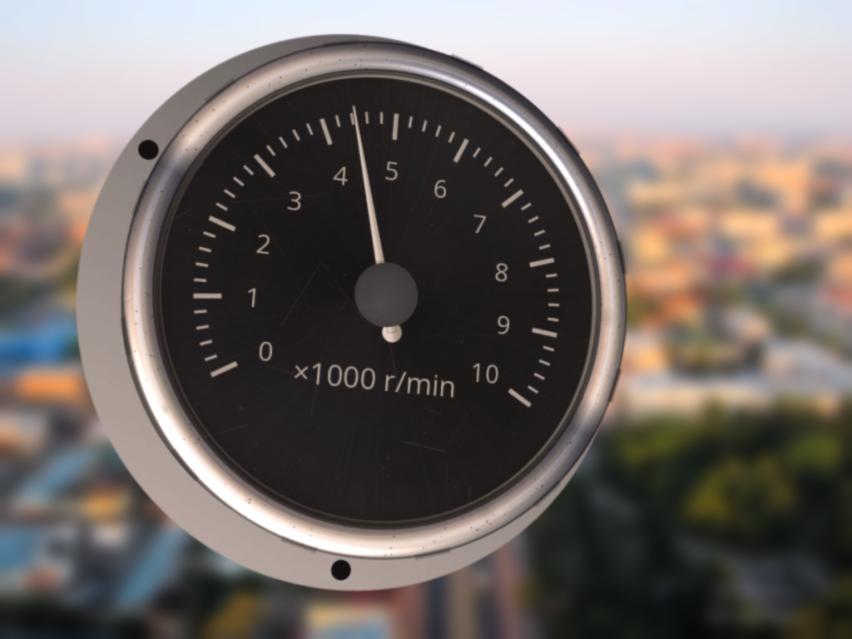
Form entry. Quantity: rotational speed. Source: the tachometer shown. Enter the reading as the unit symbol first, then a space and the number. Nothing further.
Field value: rpm 4400
